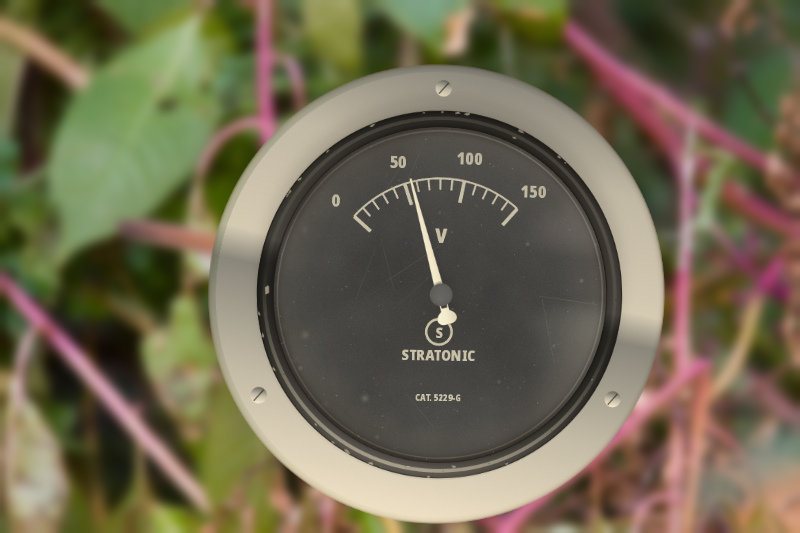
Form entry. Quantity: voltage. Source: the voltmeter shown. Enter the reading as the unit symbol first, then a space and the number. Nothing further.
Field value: V 55
